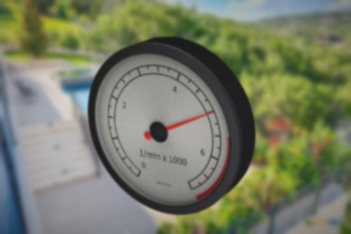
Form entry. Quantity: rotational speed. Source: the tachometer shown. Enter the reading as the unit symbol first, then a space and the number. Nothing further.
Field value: rpm 5000
